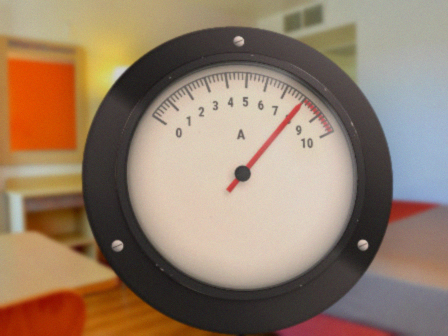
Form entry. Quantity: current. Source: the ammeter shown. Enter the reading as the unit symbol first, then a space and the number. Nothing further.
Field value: A 8
